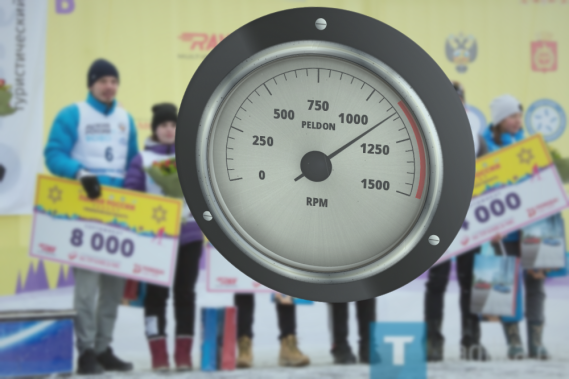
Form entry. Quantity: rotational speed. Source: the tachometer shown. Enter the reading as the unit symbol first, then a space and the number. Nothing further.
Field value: rpm 1125
